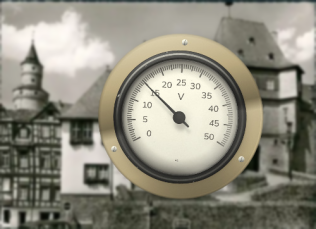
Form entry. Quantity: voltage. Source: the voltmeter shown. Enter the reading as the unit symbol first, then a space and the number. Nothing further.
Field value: V 15
